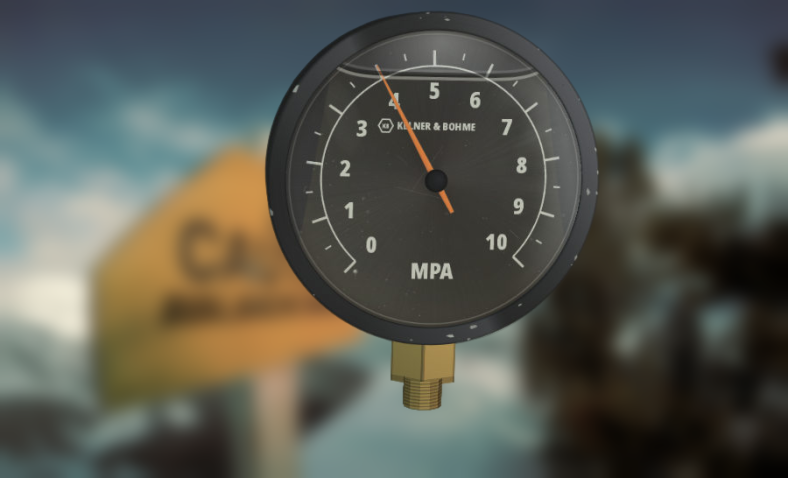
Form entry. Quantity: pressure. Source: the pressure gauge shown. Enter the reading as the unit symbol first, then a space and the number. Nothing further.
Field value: MPa 4
